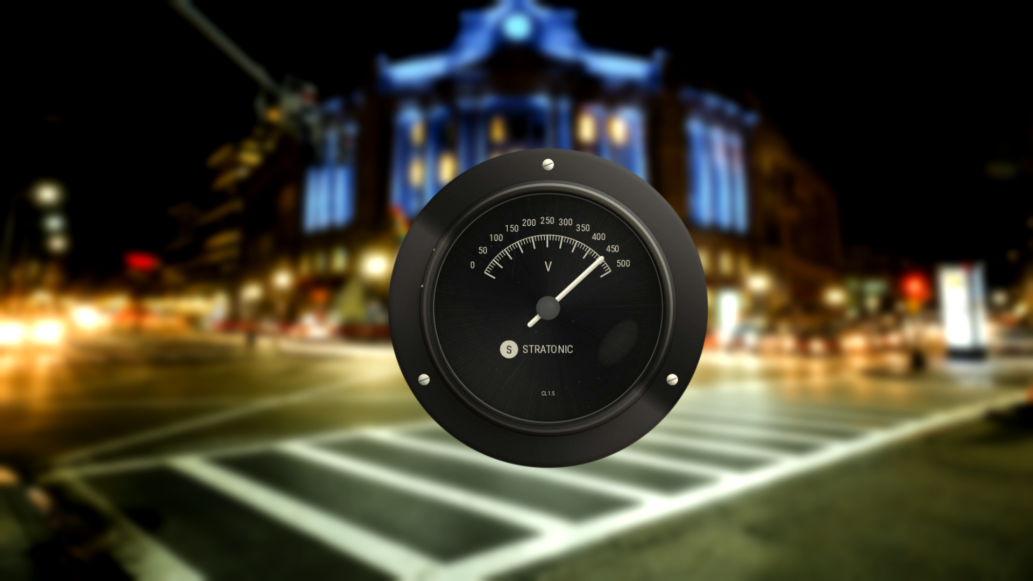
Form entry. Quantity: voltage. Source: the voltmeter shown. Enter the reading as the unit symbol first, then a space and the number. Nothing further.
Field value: V 450
